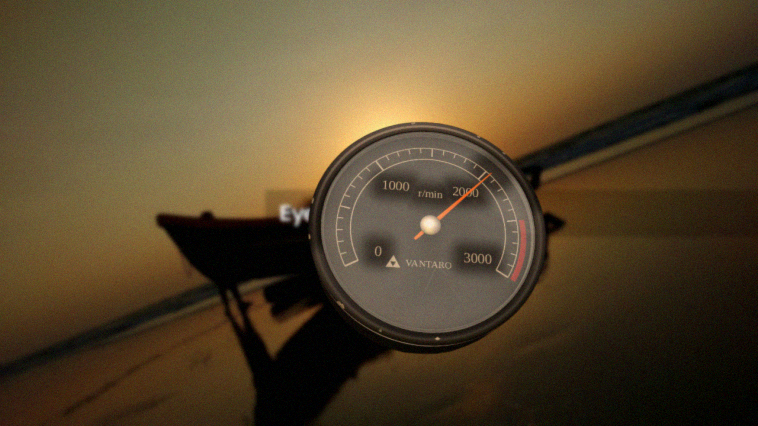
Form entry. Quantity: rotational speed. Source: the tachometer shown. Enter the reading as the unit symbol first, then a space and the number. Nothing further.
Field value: rpm 2050
